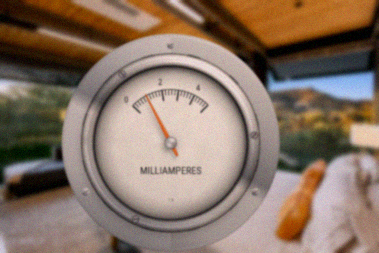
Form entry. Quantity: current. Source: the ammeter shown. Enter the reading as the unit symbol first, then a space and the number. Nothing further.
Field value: mA 1
